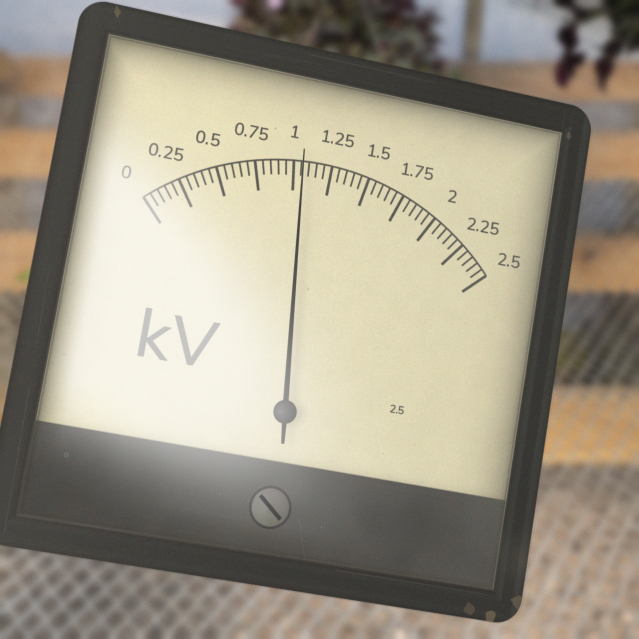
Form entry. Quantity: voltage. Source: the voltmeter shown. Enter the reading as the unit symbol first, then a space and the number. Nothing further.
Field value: kV 1.05
